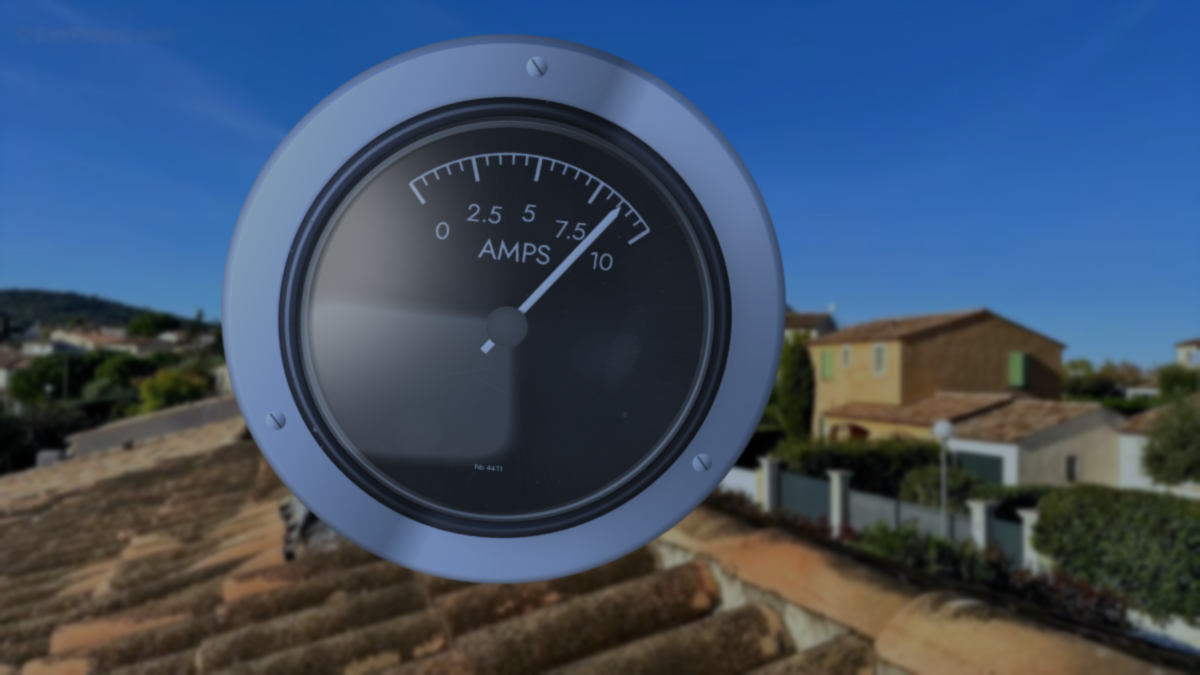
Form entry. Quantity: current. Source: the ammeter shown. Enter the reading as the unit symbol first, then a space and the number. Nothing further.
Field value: A 8.5
